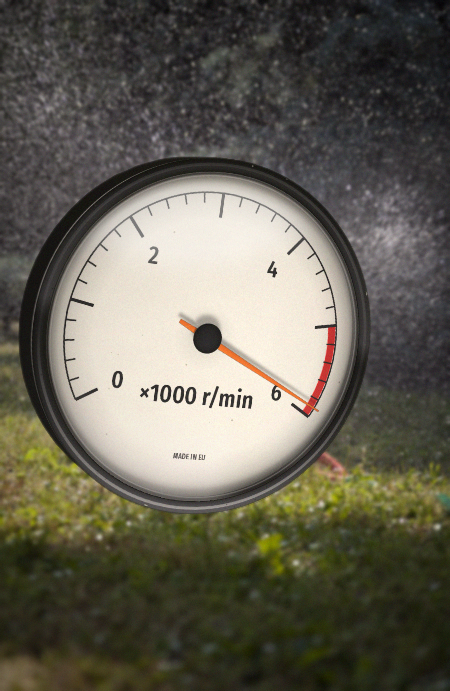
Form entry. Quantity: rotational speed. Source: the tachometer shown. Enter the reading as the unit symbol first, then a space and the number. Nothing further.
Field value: rpm 5900
